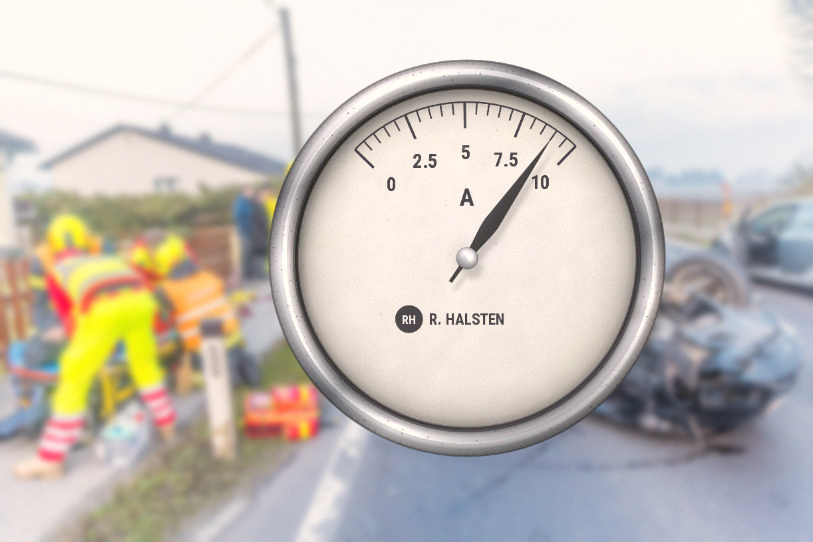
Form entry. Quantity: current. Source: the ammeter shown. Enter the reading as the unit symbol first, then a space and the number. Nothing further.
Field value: A 9
